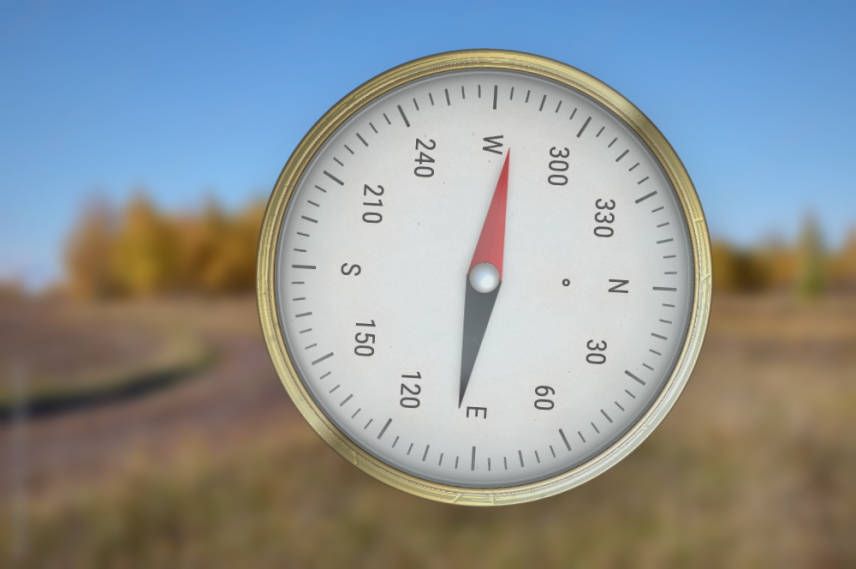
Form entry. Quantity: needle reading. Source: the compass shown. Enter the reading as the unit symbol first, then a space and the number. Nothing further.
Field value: ° 277.5
